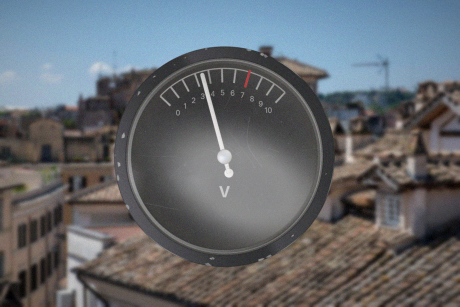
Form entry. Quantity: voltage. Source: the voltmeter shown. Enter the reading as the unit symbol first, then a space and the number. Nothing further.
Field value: V 3.5
